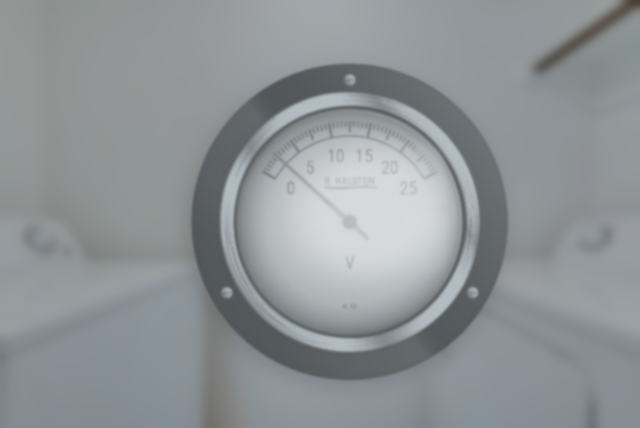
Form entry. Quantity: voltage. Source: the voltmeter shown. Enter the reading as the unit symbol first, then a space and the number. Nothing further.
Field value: V 2.5
